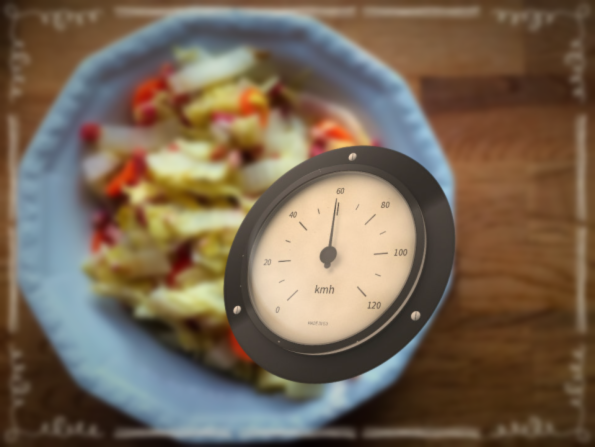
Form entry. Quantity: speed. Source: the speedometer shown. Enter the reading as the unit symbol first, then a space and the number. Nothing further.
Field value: km/h 60
